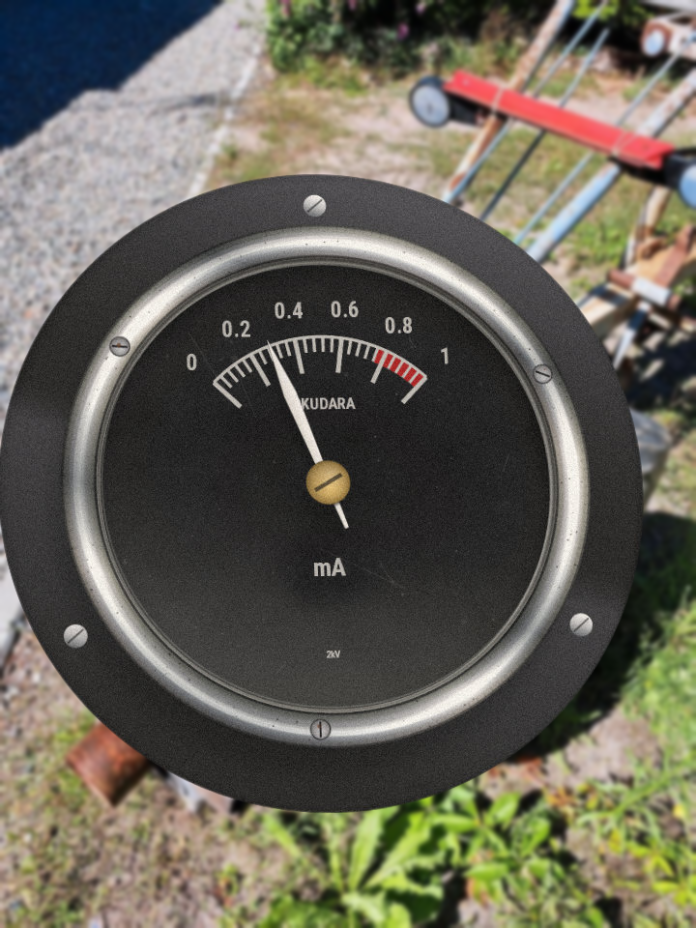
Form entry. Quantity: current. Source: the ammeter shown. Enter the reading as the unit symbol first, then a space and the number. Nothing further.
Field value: mA 0.28
